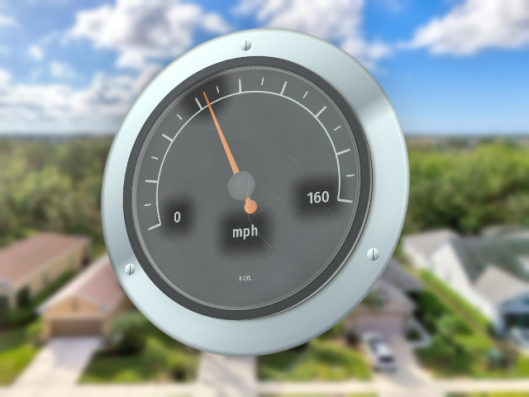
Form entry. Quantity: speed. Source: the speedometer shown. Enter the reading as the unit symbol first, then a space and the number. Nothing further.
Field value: mph 65
